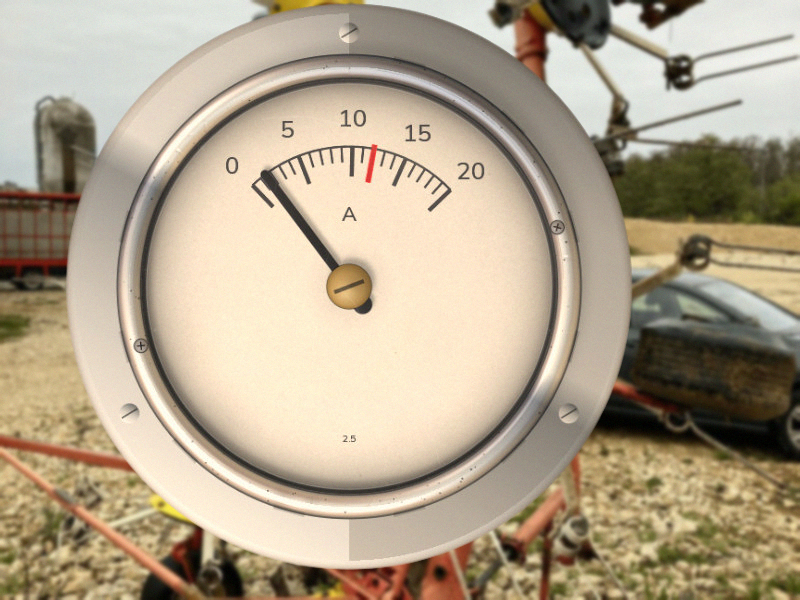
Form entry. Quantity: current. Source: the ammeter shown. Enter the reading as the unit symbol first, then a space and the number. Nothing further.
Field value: A 1.5
